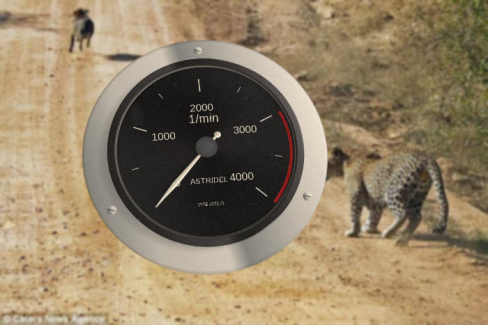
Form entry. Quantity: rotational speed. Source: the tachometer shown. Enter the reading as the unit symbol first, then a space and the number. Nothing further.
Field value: rpm 0
